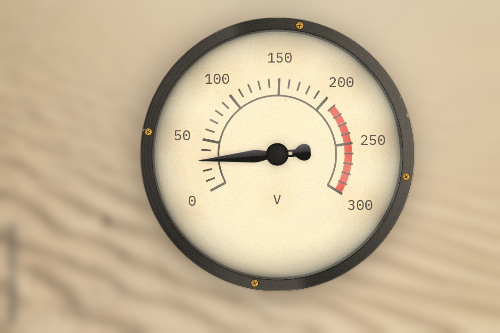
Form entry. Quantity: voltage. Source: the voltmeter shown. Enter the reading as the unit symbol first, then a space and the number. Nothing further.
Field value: V 30
